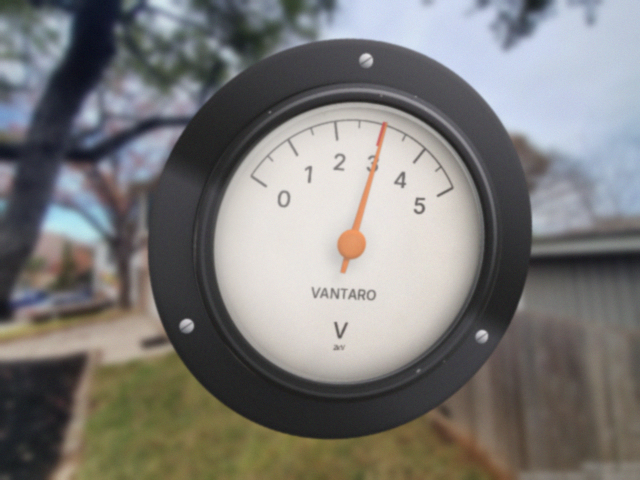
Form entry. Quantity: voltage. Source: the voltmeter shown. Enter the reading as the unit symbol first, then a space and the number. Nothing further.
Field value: V 3
